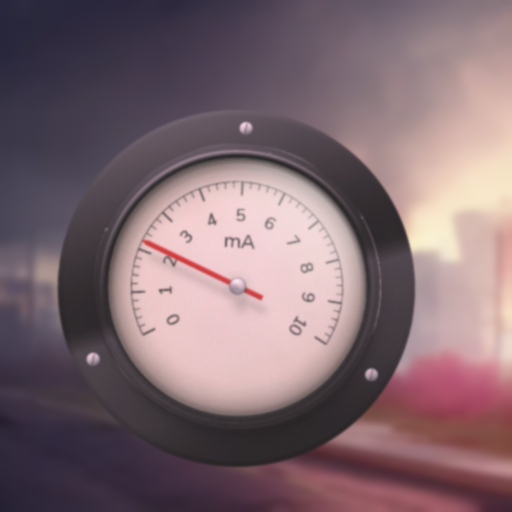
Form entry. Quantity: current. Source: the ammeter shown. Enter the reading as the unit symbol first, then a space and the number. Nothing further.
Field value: mA 2.2
